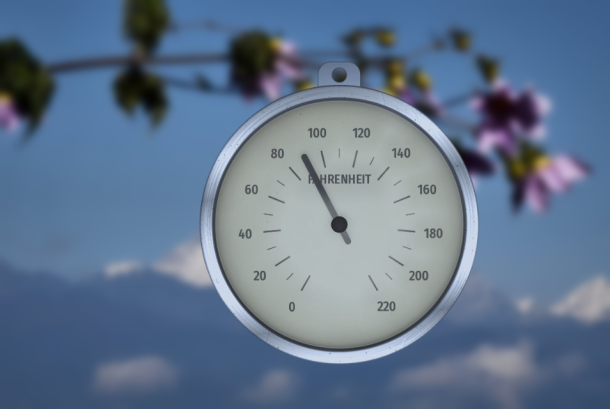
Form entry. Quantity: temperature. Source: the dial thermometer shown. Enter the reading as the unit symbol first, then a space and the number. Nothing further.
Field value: °F 90
